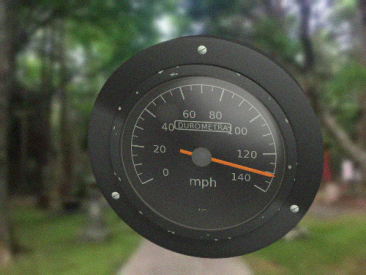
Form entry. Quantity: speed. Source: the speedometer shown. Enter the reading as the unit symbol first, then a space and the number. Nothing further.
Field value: mph 130
